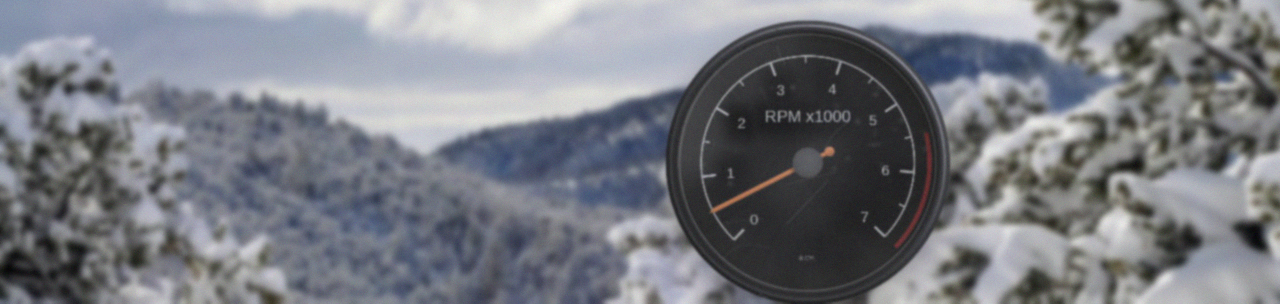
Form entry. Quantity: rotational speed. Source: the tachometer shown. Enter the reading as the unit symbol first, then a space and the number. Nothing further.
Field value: rpm 500
